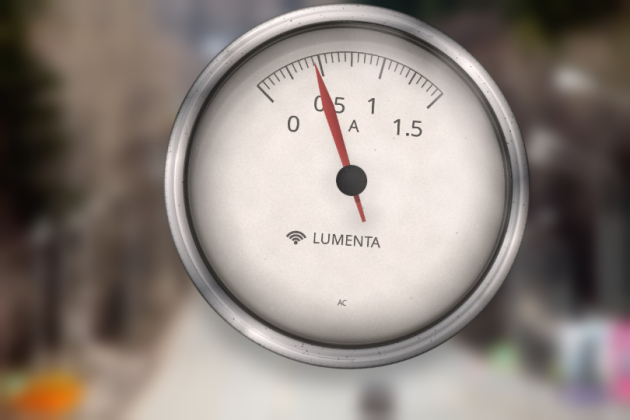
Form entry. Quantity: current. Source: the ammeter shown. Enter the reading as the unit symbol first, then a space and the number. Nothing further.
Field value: A 0.45
